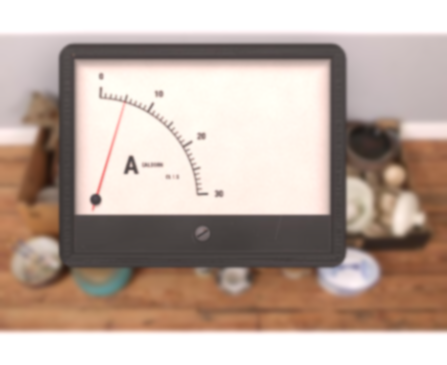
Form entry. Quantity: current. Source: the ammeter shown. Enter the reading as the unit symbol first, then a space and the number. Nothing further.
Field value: A 5
